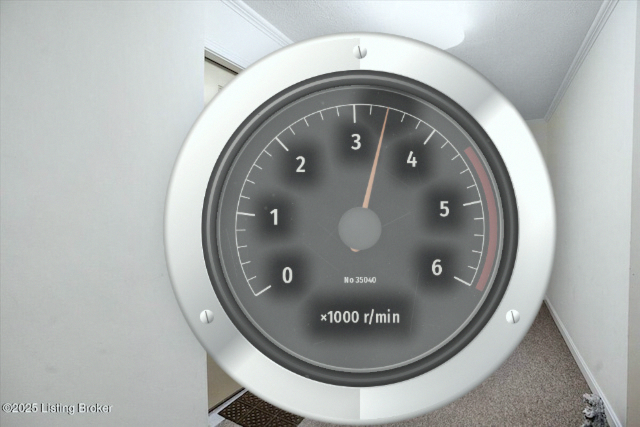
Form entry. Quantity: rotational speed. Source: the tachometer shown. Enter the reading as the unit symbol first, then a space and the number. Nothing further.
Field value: rpm 3400
